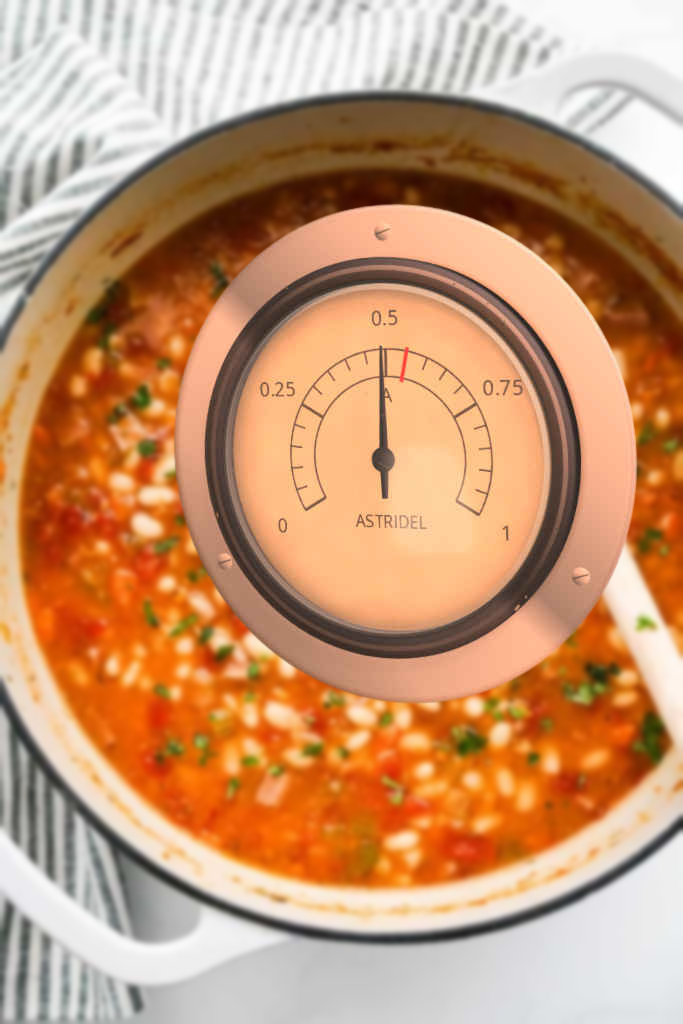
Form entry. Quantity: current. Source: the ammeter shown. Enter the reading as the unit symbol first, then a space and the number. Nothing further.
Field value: A 0.5
